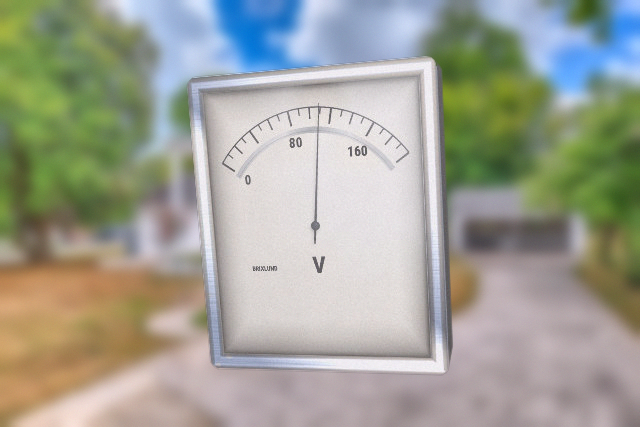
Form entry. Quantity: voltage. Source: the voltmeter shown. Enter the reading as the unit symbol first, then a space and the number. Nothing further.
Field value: V 110
